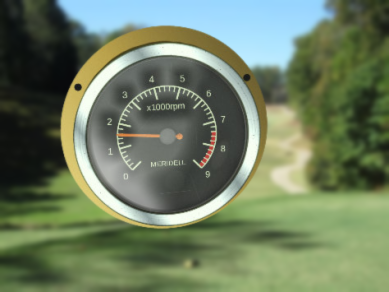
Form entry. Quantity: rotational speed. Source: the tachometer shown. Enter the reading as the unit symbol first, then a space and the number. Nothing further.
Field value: rpm 1600
